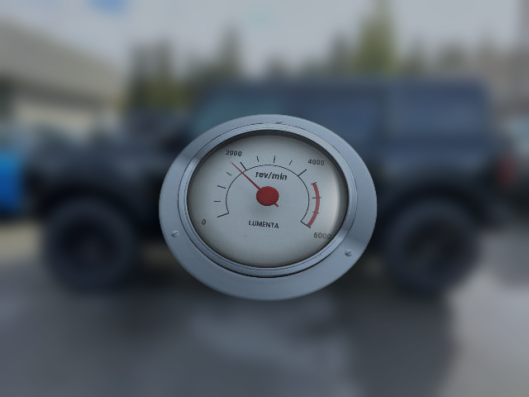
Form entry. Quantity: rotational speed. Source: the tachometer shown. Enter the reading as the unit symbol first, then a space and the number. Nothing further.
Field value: rpm 1750
